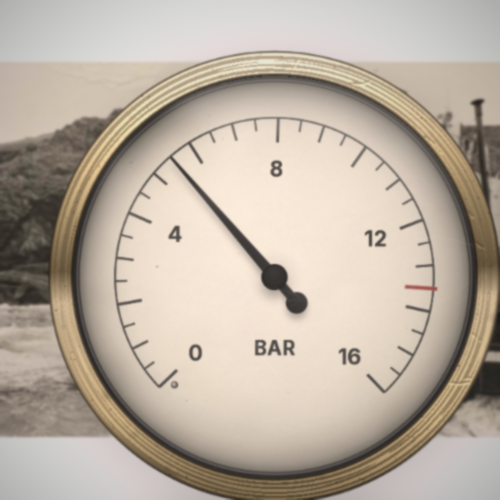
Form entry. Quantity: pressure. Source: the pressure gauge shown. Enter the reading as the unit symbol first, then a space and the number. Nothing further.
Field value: bar 5.5
